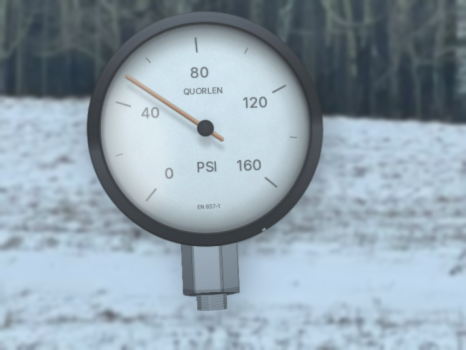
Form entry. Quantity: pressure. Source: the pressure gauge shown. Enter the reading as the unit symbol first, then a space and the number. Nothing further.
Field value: psi 50
